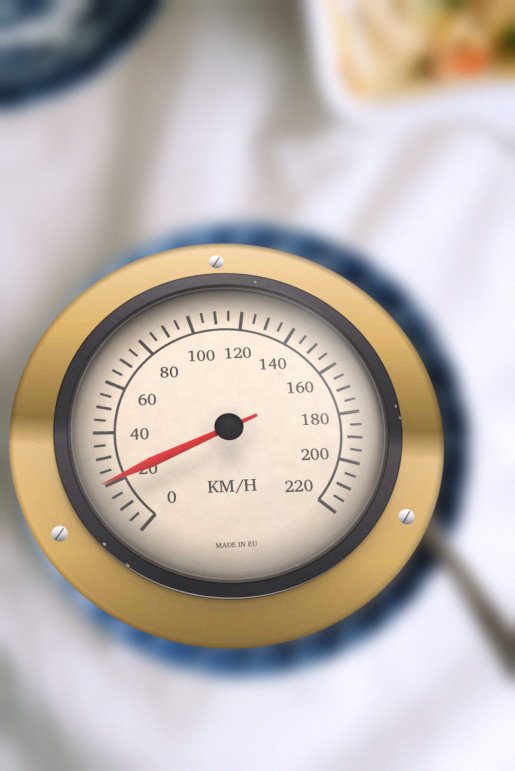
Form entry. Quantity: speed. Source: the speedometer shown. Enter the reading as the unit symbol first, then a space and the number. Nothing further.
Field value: km/h 20
